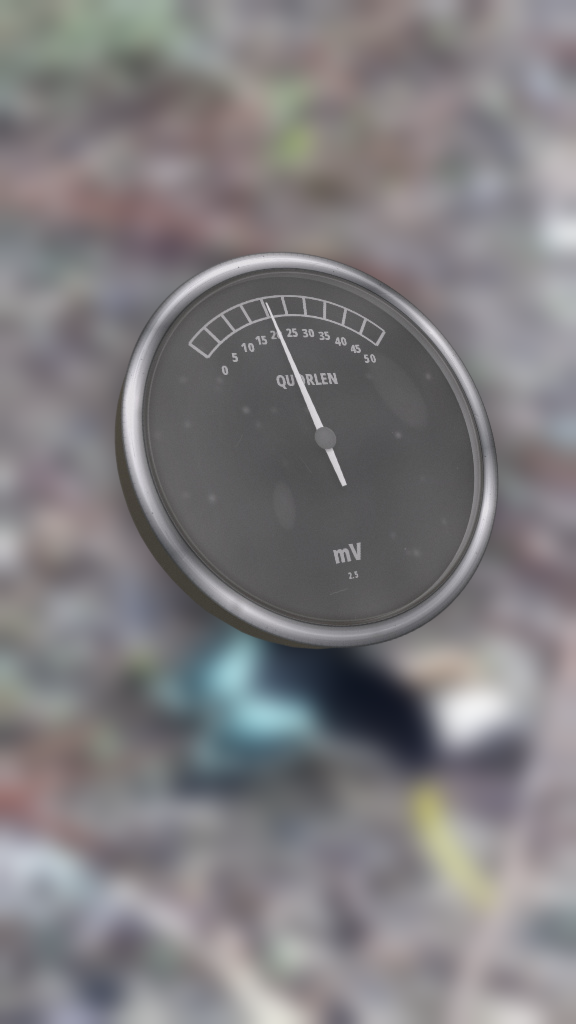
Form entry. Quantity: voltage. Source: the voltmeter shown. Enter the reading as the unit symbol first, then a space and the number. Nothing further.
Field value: mV 20
